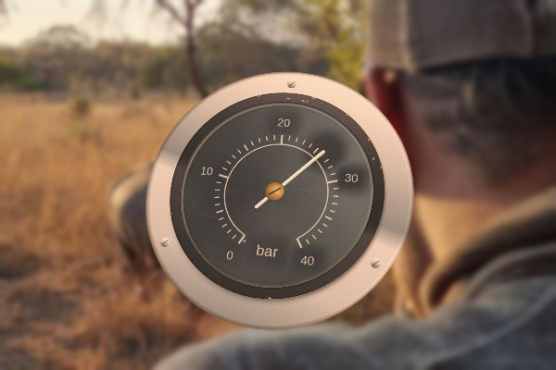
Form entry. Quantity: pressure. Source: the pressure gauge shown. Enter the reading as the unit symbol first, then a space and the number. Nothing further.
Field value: bar 26
